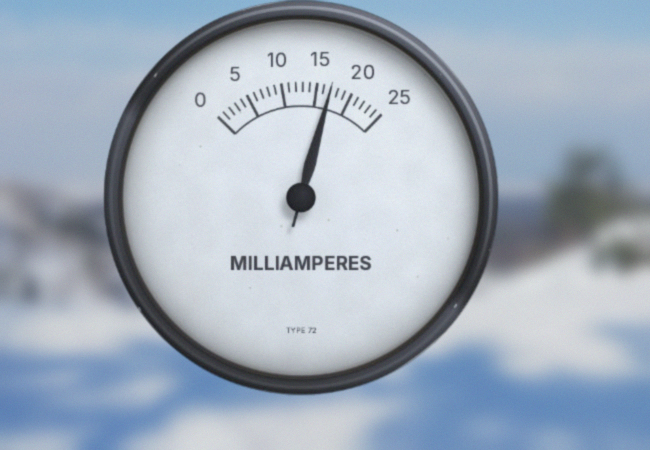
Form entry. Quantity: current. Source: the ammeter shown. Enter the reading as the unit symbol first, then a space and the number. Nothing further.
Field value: mA 17
